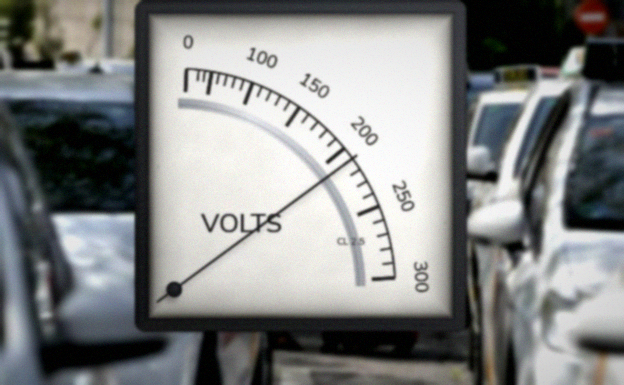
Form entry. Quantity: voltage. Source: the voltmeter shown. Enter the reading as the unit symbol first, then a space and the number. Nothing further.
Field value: V 210
